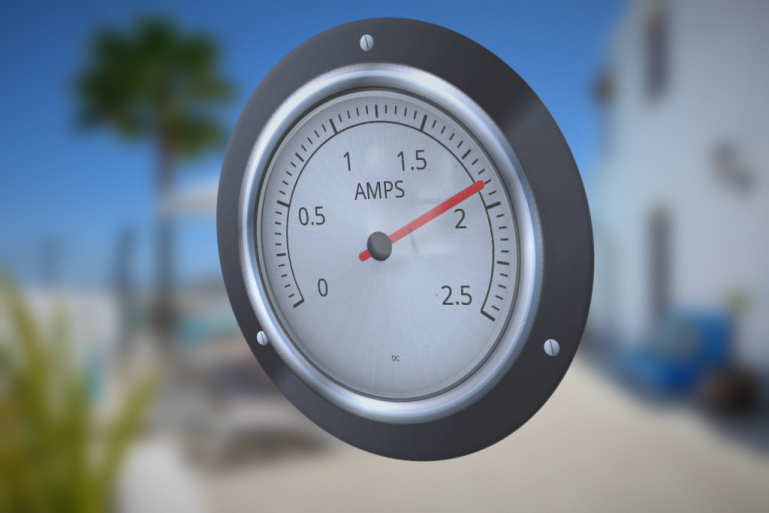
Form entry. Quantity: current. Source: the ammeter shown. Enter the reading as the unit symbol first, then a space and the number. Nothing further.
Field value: A 1.9
